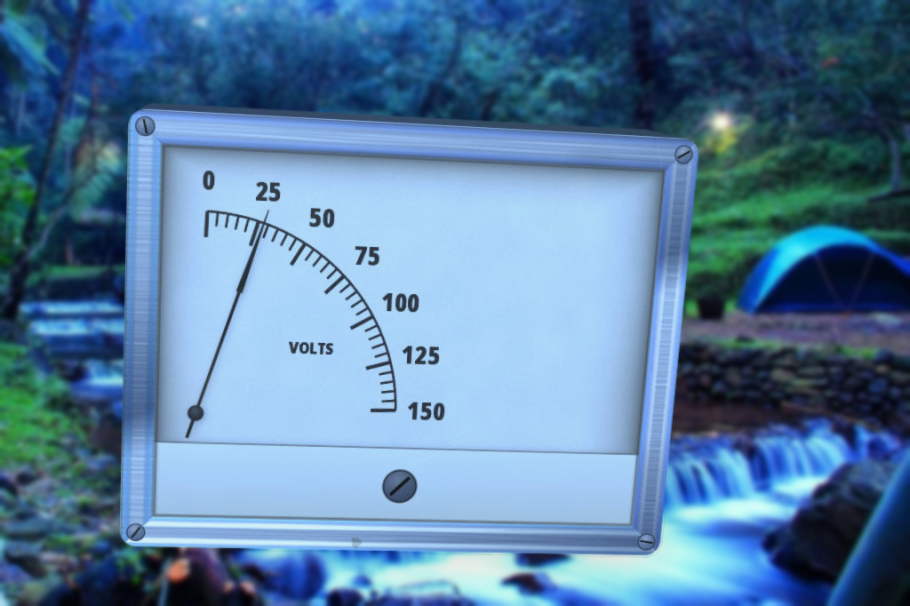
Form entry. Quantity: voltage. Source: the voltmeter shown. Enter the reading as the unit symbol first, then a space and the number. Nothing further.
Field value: V 27.5
